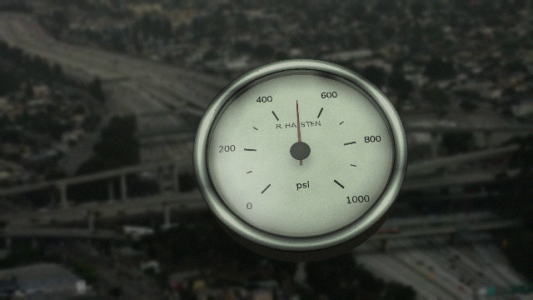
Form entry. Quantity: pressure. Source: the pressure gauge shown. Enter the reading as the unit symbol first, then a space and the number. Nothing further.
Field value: psi 500
